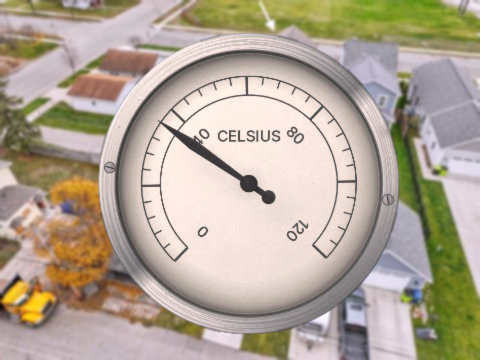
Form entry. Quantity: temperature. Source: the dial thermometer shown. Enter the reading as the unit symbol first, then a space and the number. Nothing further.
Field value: °C 36
